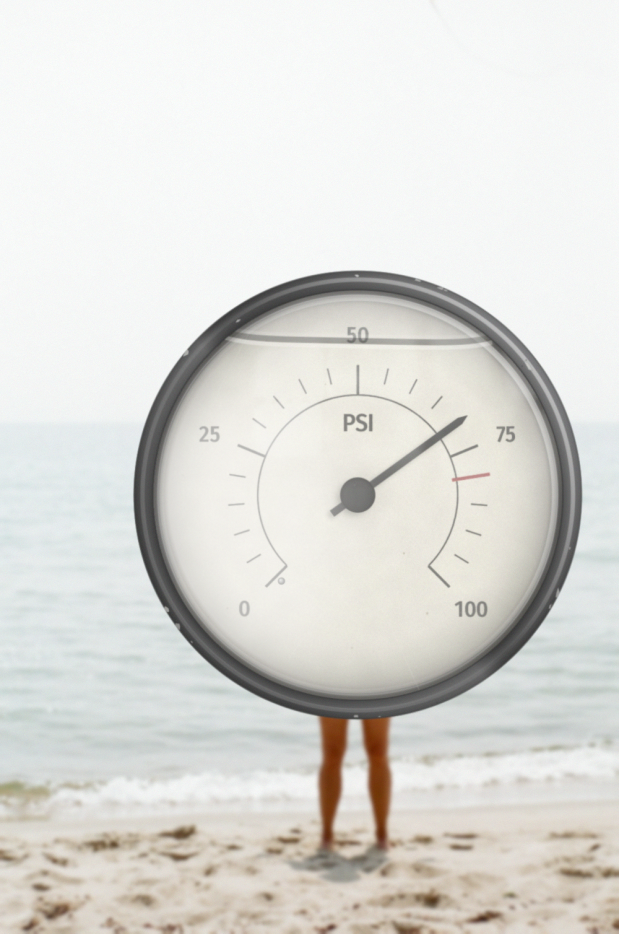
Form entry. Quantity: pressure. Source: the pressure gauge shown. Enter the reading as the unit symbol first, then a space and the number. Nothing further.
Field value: psi 70
